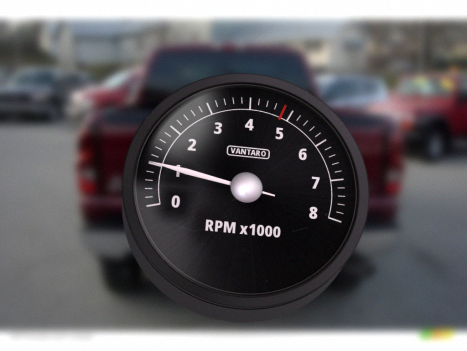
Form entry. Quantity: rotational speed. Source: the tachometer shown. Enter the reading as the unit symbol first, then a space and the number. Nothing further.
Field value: rpm 1000
